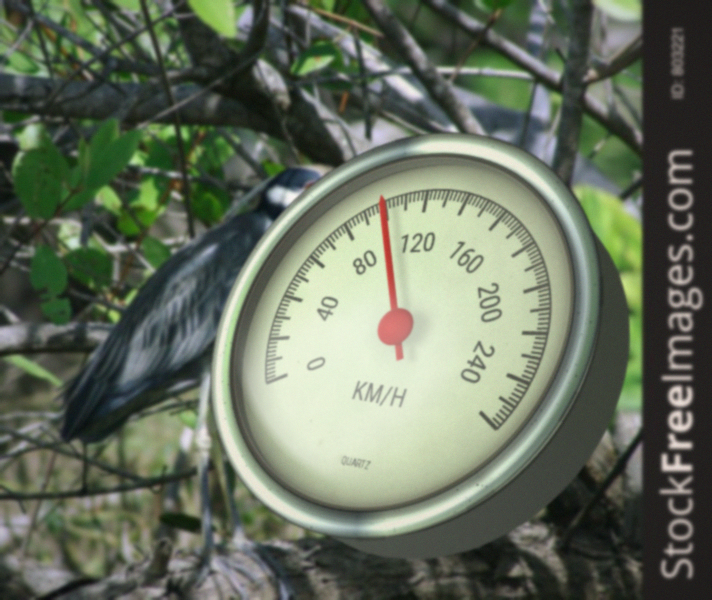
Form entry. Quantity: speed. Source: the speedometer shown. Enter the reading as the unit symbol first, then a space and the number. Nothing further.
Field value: km/h 100
